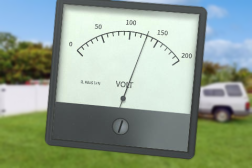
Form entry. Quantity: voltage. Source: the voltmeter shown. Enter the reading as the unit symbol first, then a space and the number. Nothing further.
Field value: V 130
